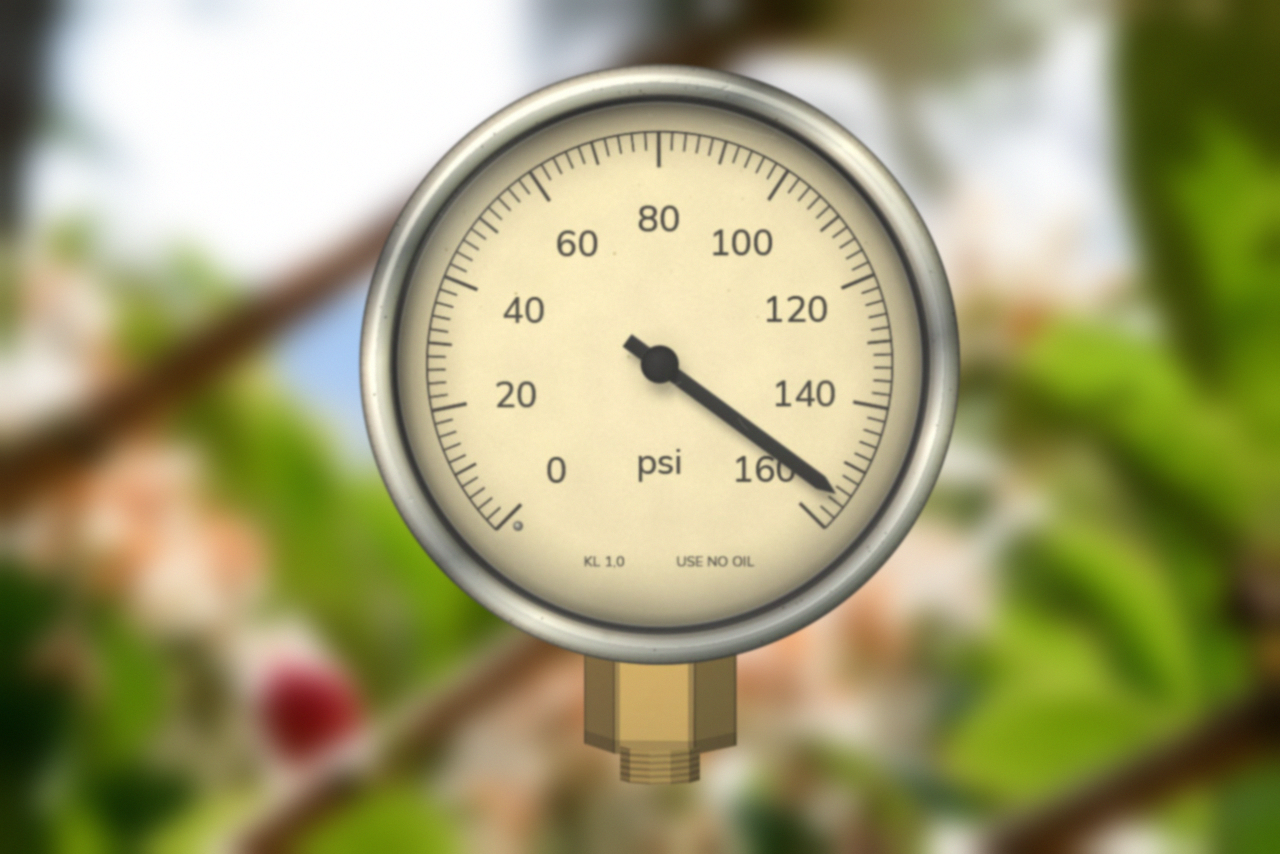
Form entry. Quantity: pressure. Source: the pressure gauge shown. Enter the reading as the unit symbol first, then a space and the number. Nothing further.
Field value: psi 155
